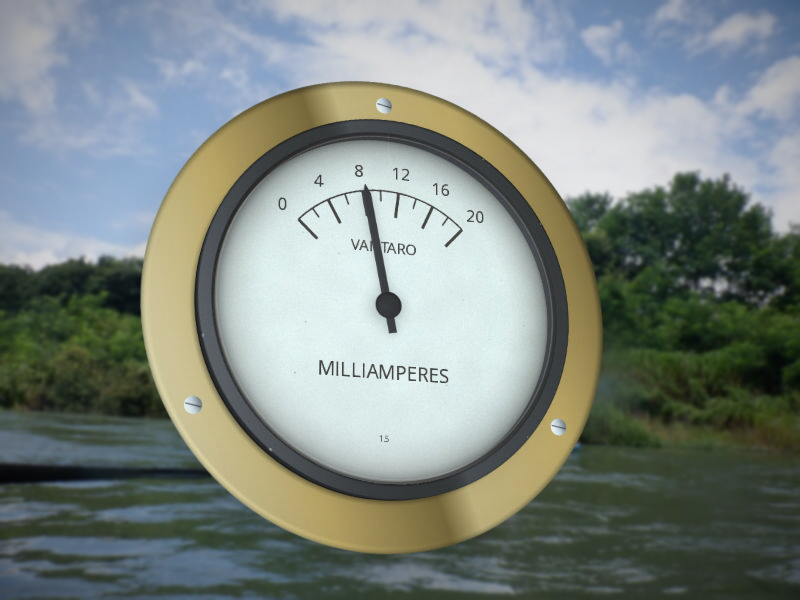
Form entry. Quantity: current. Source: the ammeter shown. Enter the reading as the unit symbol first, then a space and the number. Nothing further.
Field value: mA 8
